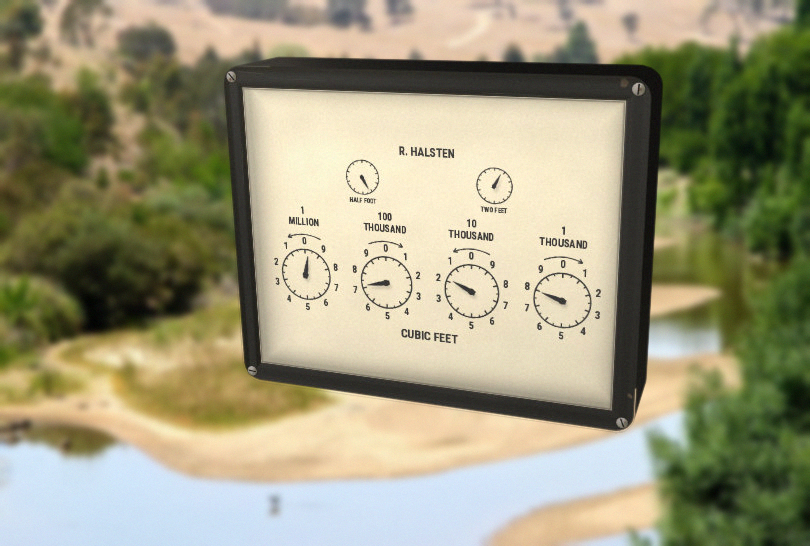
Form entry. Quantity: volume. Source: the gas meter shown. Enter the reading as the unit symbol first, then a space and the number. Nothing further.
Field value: ft³ 971800
